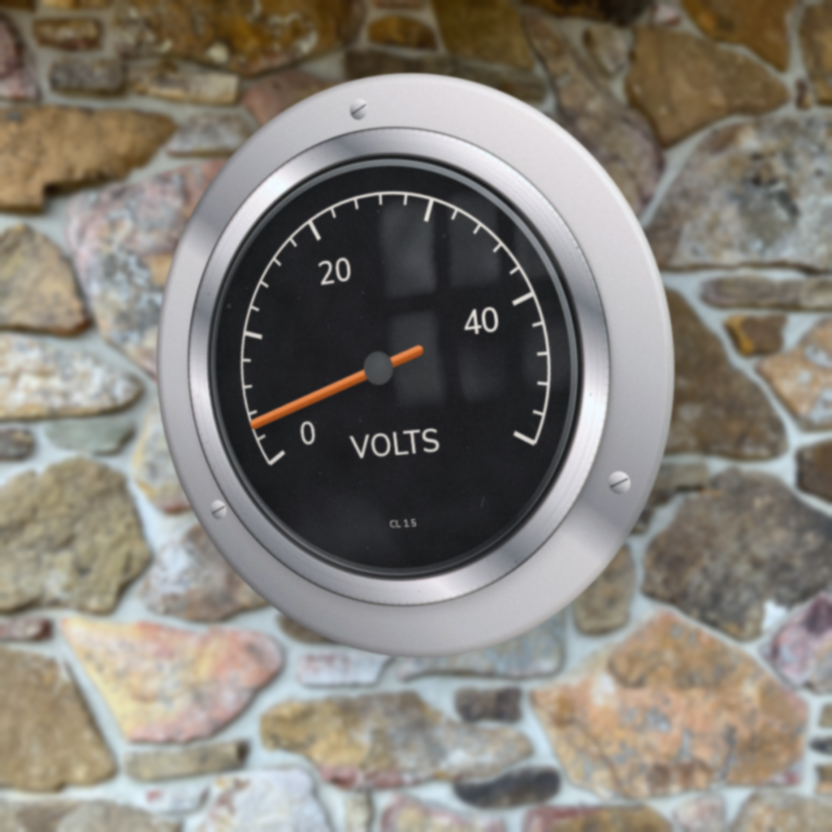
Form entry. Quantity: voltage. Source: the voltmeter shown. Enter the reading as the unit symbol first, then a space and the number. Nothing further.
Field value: V 3
